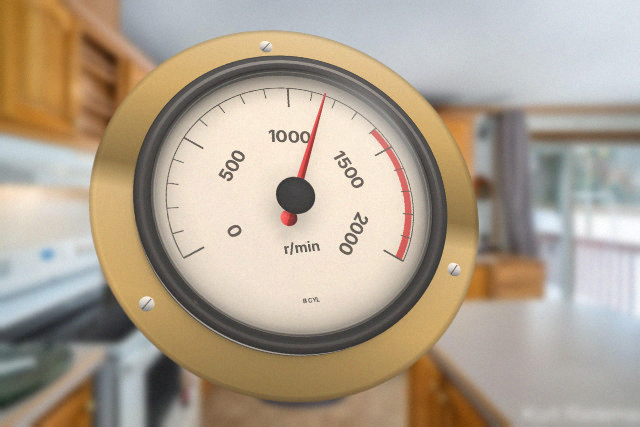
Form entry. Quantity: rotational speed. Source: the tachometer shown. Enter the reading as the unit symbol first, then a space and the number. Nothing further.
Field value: rpm 1150
